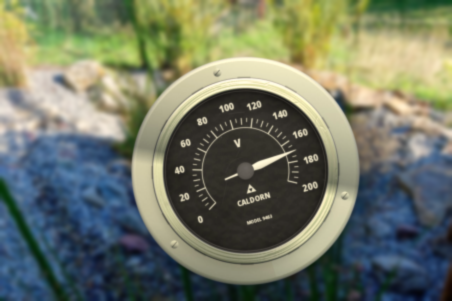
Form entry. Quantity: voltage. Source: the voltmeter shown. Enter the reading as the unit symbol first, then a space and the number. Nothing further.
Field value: V 170
